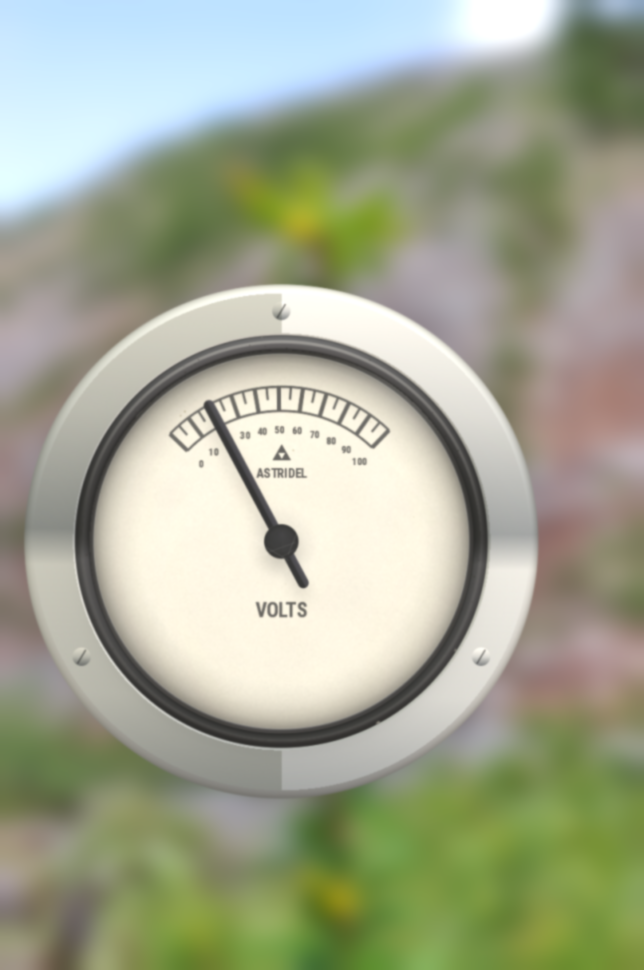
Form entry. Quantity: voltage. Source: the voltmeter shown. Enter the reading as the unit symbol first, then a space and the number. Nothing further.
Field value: V 20
